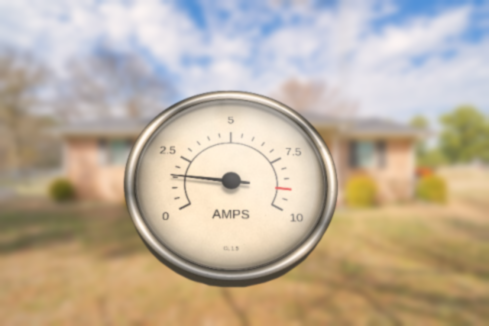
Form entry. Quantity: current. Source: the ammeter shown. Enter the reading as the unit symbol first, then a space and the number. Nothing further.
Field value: A 1.5
